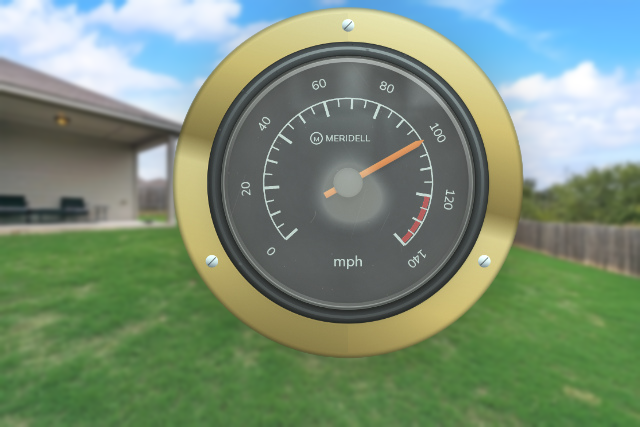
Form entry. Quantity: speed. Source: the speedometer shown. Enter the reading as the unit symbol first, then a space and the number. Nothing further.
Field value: mph 100
